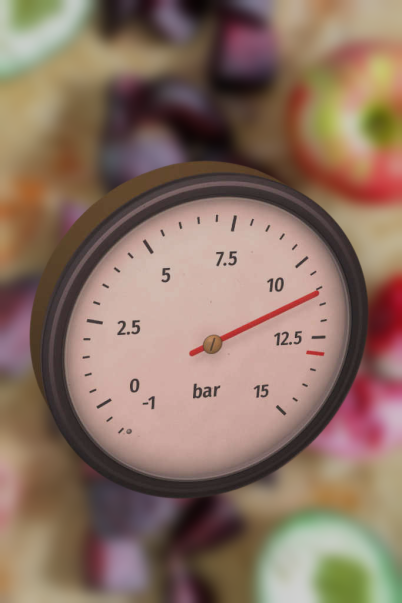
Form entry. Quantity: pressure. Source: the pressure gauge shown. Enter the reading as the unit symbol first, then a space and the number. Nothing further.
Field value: bar 11
